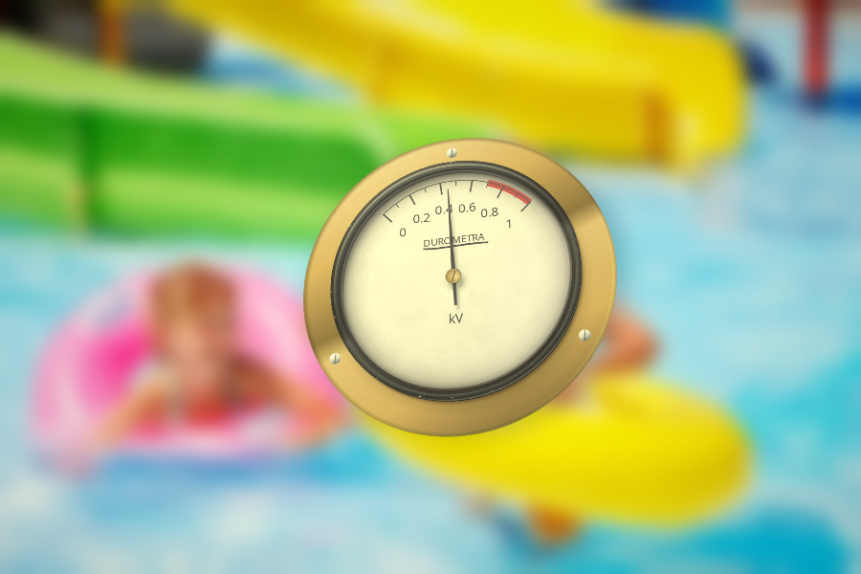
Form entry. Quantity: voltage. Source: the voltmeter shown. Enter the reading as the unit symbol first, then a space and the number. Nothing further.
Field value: kV 0.45
